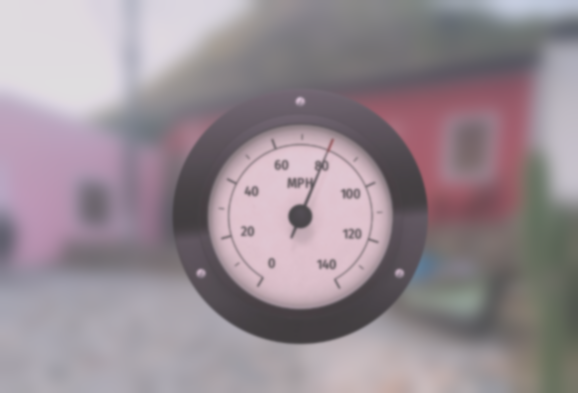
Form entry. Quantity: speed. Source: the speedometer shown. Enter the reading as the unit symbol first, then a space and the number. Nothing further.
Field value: mph 80
